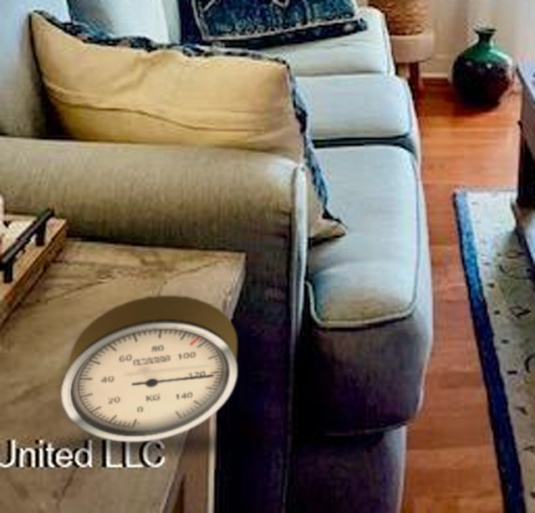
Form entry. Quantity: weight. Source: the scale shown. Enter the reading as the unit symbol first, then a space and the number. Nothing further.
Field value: kg 120
